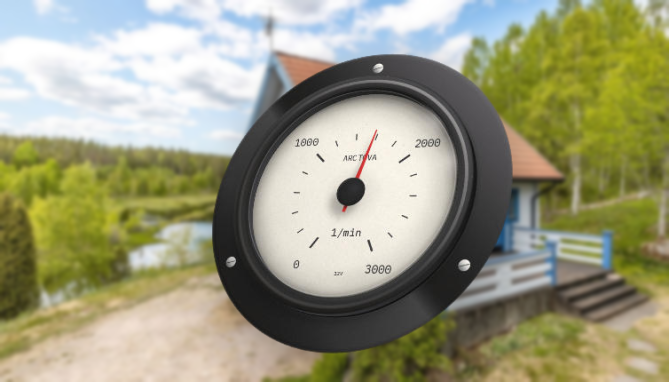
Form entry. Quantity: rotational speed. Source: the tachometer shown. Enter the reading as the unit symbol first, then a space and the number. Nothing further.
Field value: rpm 1600
